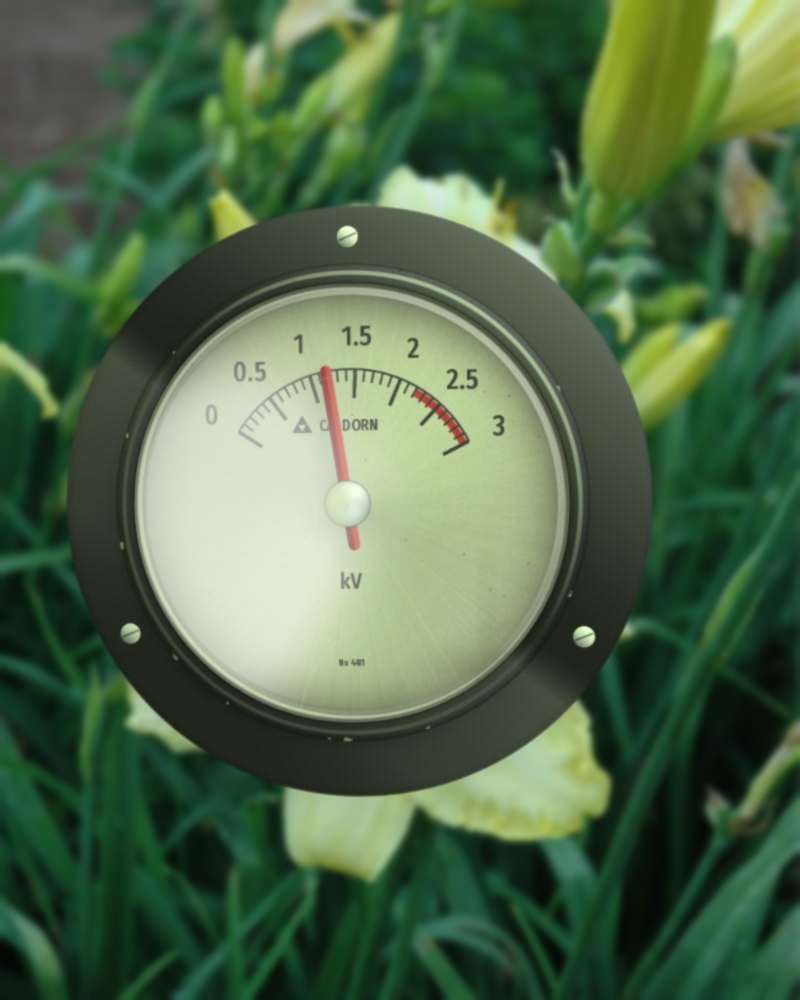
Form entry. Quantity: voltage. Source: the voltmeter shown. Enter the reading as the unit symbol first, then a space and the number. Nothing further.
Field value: kV 1.2
